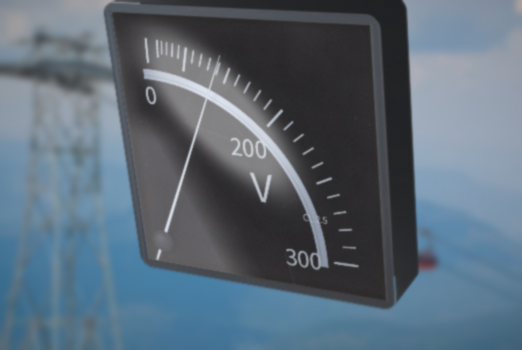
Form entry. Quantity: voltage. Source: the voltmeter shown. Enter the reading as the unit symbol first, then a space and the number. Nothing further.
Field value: V 140
